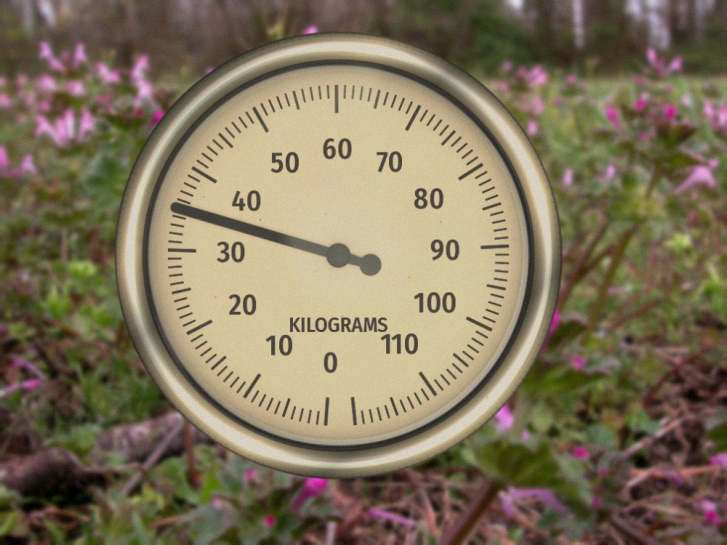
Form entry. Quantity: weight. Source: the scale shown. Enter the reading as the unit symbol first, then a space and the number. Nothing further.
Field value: kg 35
